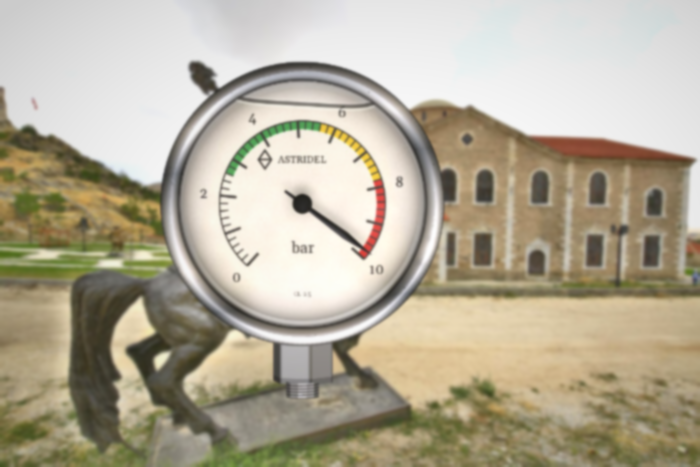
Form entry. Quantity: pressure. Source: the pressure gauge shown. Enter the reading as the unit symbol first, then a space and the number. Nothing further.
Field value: bar 9.8
